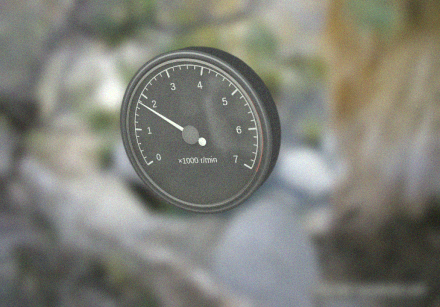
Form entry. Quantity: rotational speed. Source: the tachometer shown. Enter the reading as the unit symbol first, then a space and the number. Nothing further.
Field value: rpm 1800
